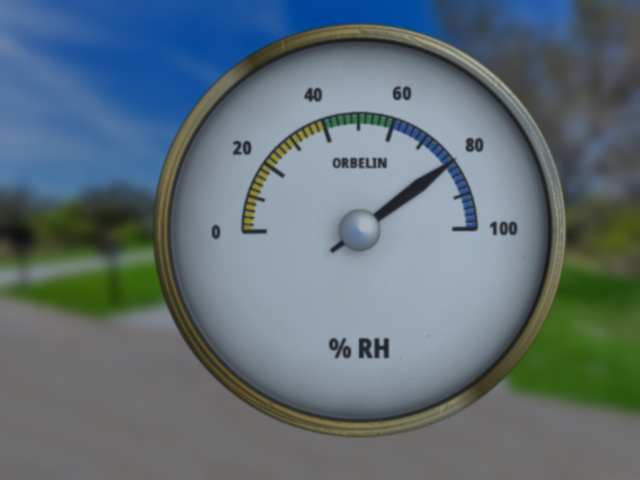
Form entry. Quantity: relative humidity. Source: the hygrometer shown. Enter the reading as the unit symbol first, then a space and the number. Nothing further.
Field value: % 80
